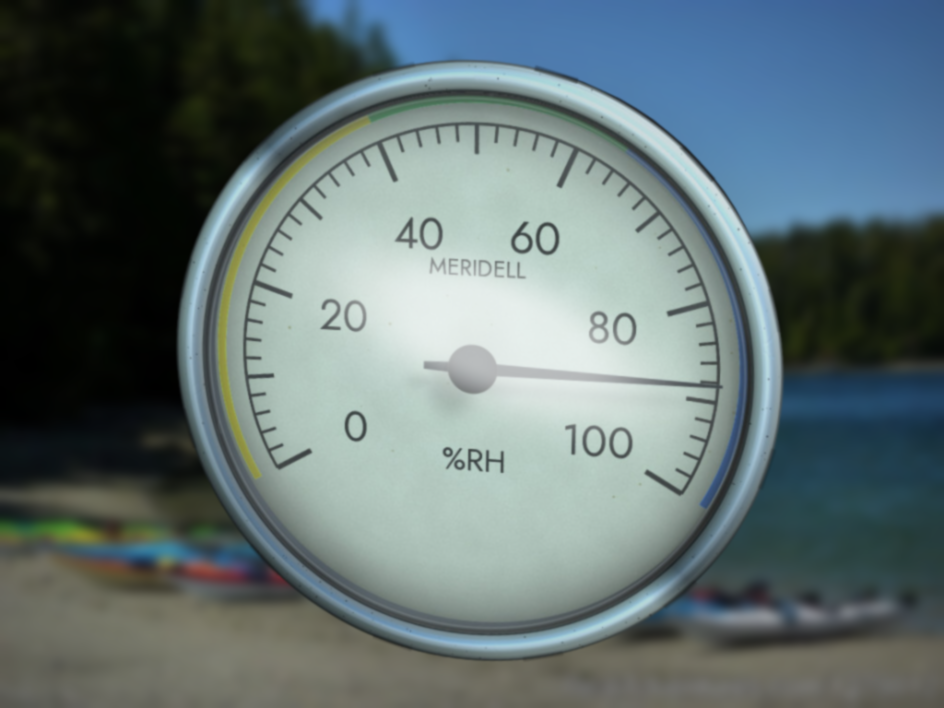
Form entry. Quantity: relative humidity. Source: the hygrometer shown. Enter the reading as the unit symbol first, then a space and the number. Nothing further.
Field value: % 88
